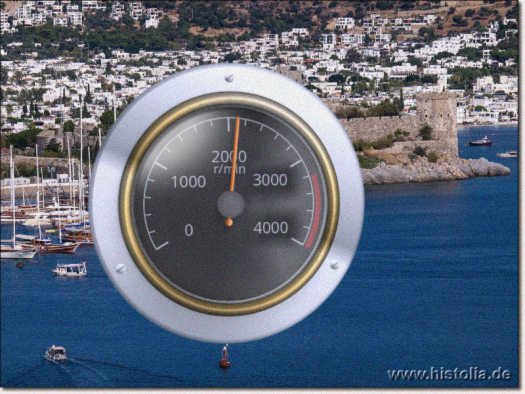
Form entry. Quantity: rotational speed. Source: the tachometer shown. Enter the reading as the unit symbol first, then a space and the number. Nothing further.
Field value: rpm 2100
